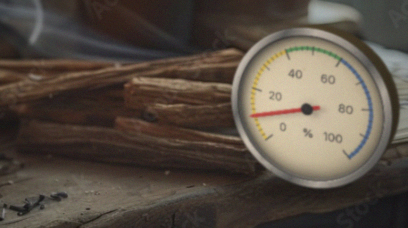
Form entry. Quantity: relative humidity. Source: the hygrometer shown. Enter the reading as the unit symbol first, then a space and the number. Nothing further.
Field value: % 10
